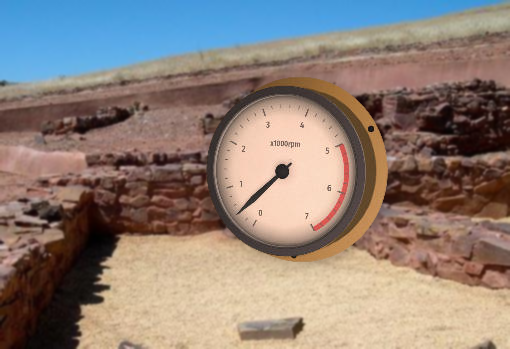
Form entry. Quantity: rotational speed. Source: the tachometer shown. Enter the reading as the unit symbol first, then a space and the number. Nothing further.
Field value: rpm 400
